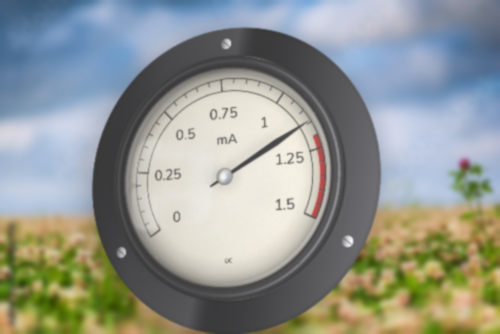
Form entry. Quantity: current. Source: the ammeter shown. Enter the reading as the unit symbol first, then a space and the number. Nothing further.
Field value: mA 1.15
